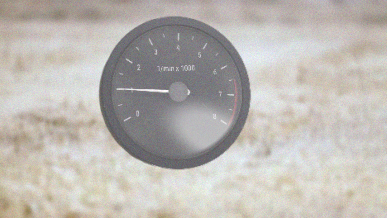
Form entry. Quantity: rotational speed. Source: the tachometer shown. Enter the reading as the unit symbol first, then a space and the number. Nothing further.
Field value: rpm 1000
